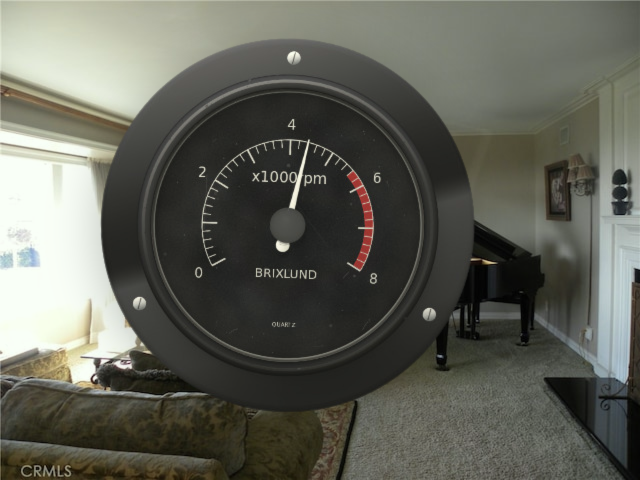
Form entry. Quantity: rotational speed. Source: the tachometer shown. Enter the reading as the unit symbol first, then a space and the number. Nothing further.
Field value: rpm 4400
